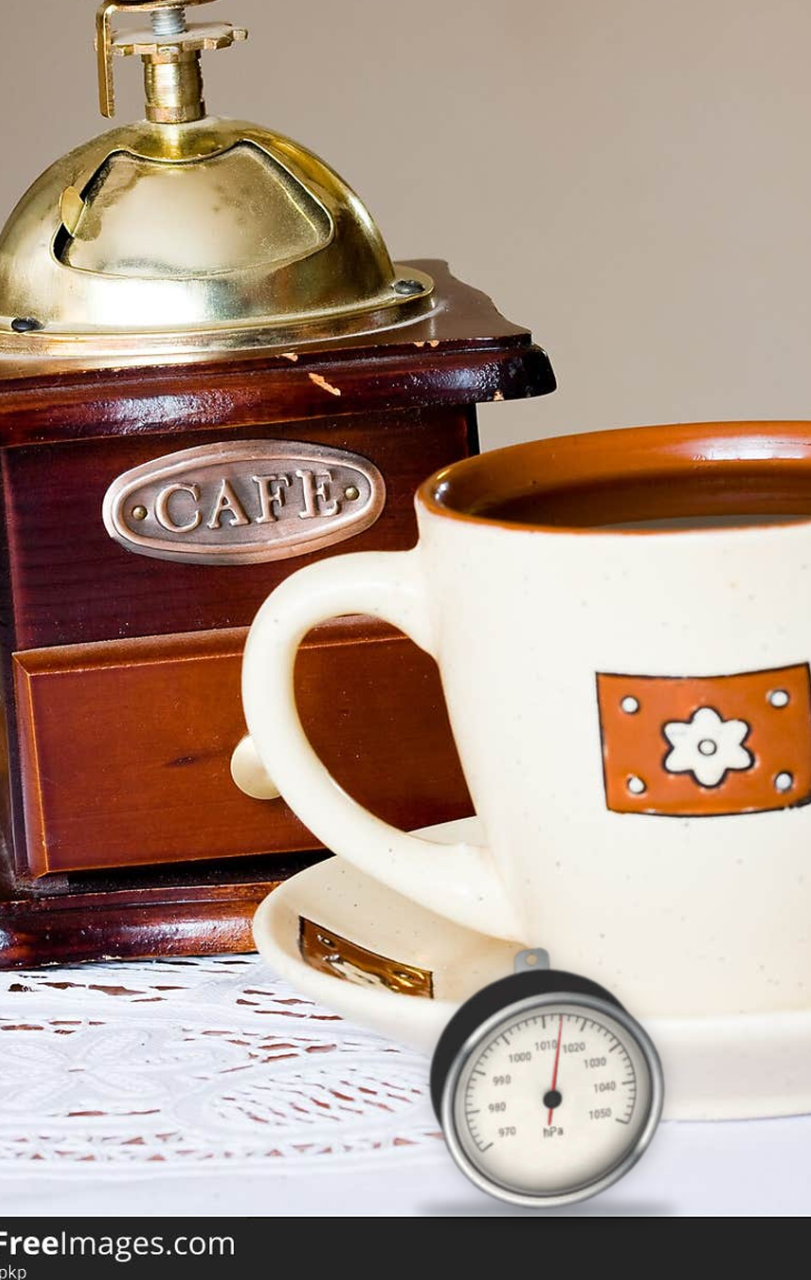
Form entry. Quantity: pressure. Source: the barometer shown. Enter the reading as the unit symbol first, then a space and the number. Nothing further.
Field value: hPa 1014
